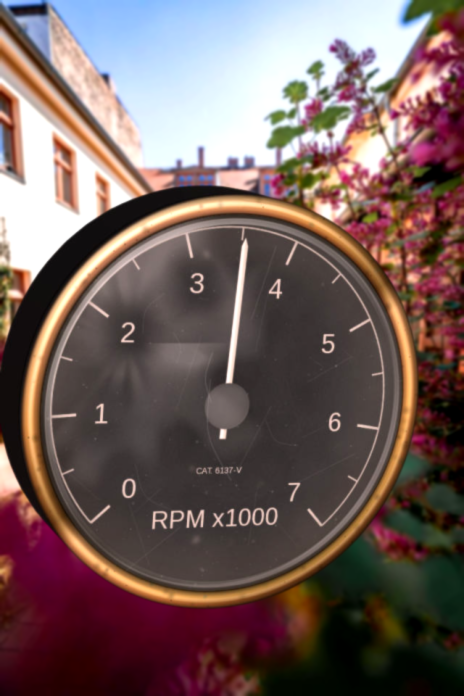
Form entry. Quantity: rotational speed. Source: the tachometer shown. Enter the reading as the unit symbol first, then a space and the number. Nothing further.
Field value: rpm 3500
